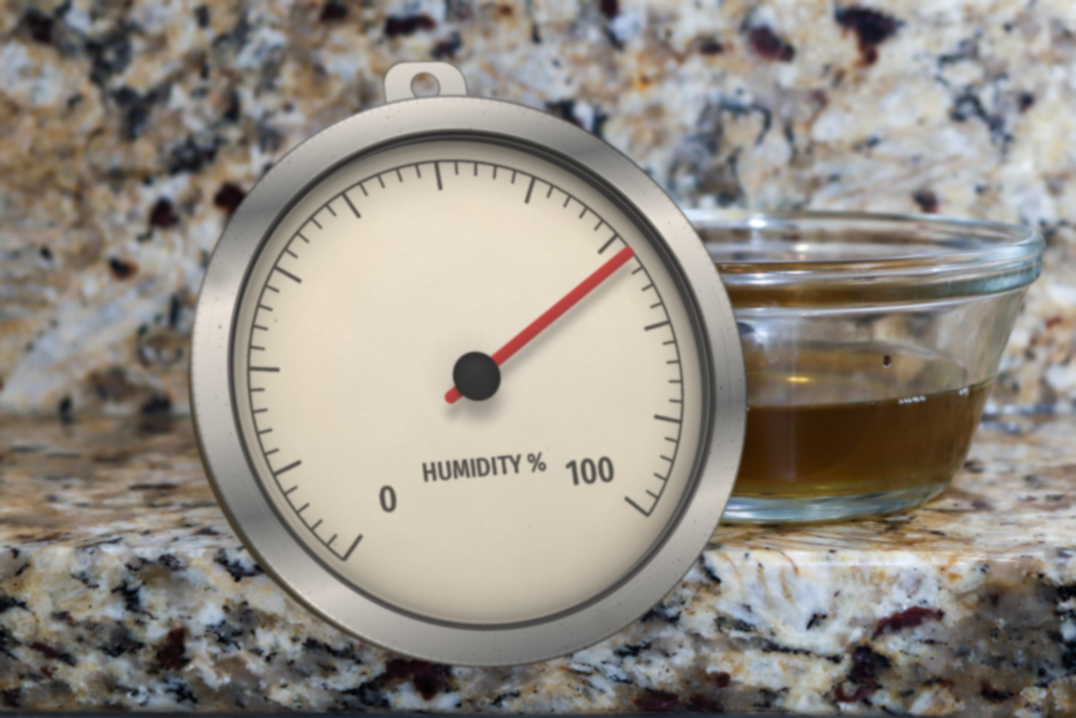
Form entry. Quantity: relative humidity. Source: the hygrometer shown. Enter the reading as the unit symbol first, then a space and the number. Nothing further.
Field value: % 72
